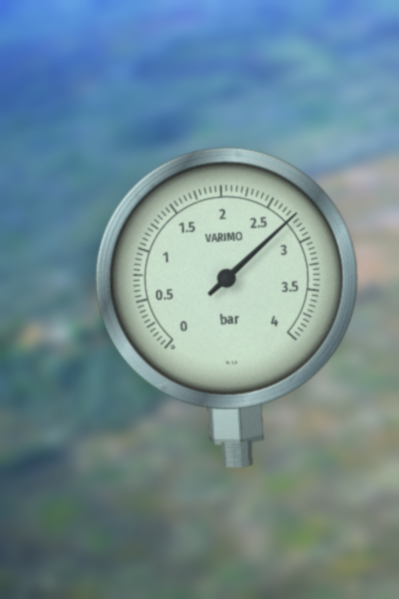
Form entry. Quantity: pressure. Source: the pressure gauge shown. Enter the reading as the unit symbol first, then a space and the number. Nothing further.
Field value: bar 2.75
